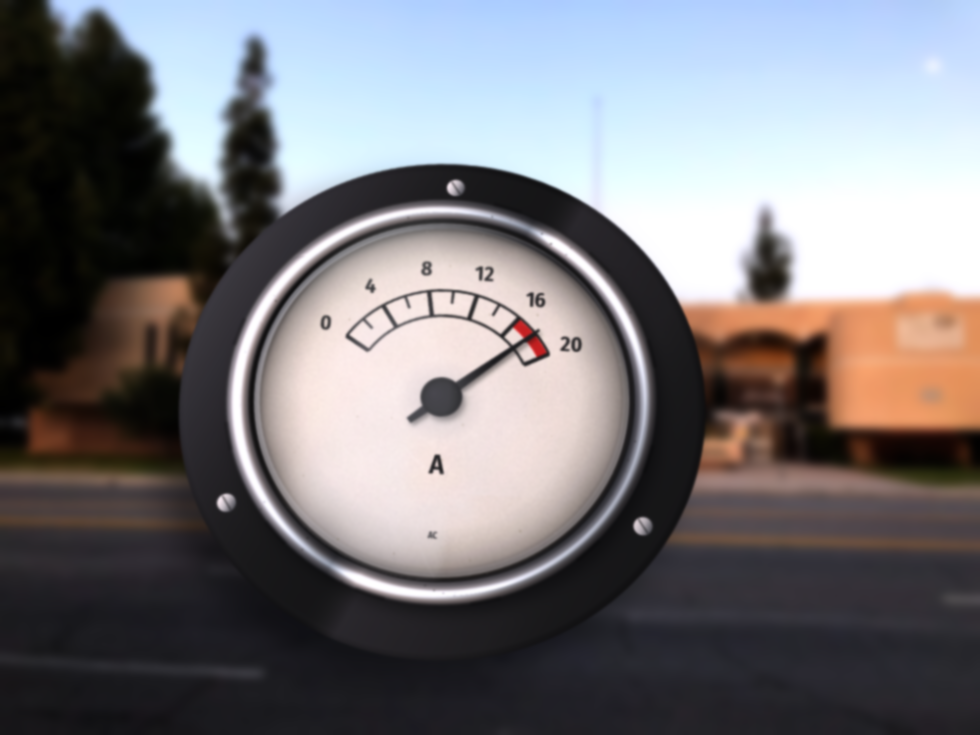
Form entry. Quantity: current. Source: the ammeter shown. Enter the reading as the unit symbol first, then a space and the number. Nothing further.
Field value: A 18
